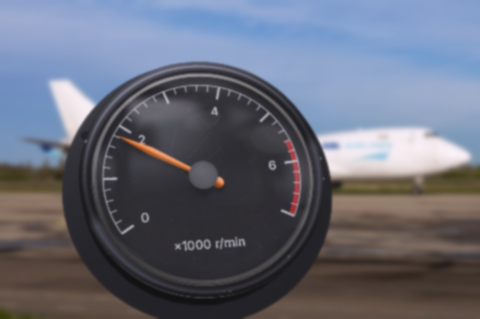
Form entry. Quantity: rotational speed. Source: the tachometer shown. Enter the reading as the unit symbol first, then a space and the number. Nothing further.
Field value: rpm 1800
